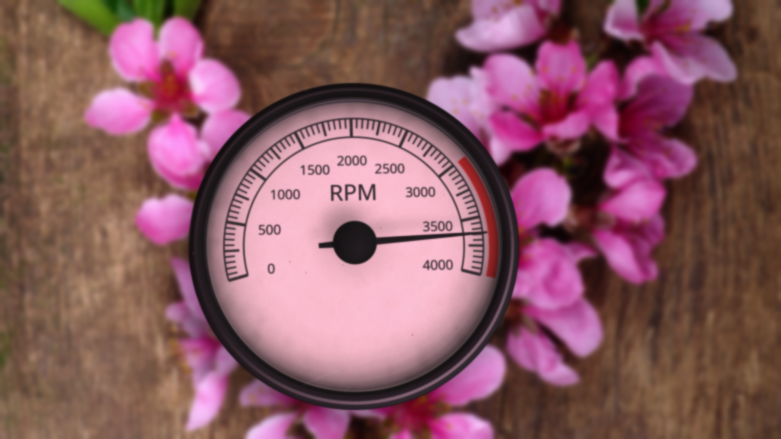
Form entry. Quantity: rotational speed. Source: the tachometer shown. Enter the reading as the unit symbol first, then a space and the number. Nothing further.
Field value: rpm 3650
